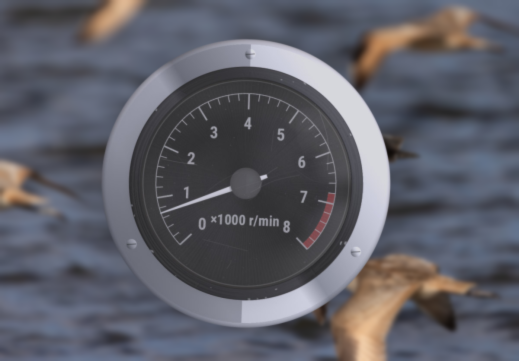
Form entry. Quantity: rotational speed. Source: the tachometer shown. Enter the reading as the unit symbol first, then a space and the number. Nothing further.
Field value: rpm 700
